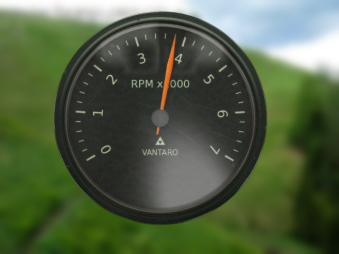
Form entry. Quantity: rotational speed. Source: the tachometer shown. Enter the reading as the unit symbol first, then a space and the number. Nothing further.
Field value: rpm 3800
